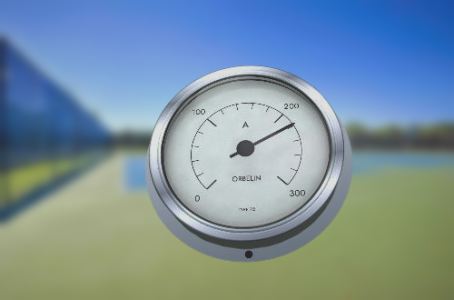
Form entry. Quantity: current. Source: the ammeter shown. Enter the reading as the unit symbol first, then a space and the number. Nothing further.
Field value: A 220
